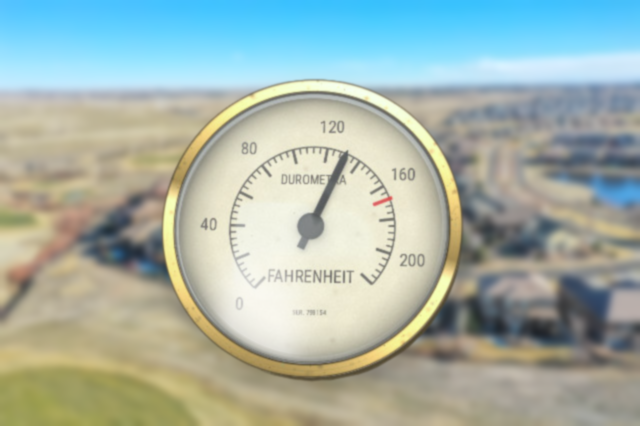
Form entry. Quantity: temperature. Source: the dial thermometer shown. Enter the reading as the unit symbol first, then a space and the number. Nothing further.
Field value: °F 132
